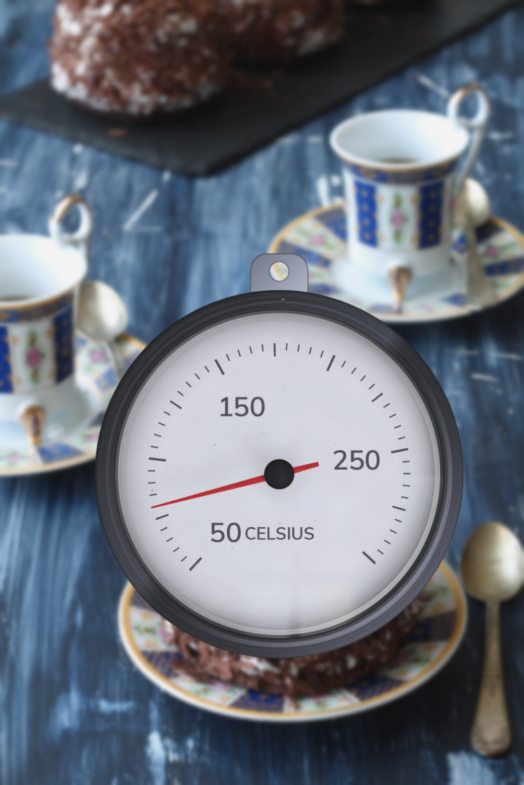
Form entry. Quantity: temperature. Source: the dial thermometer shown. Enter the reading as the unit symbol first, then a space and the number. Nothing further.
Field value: °C 80
